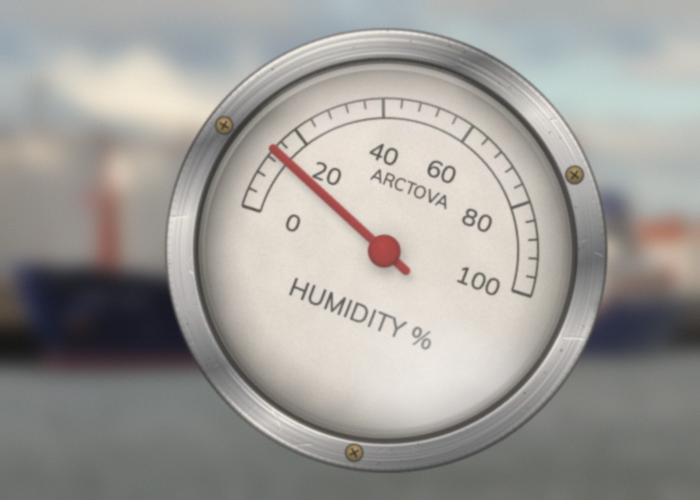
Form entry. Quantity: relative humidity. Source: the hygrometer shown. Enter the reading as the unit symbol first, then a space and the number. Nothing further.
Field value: % 14
